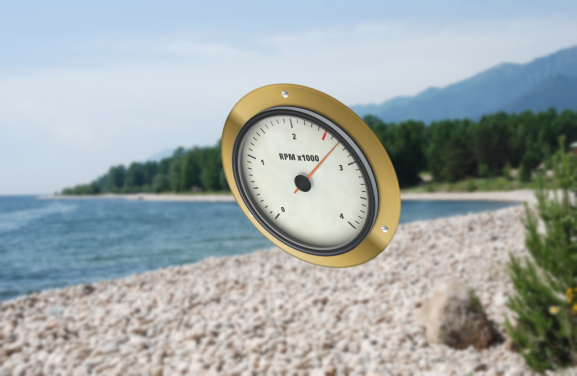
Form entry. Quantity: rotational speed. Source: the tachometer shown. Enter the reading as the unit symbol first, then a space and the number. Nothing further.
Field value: rpm 2700
